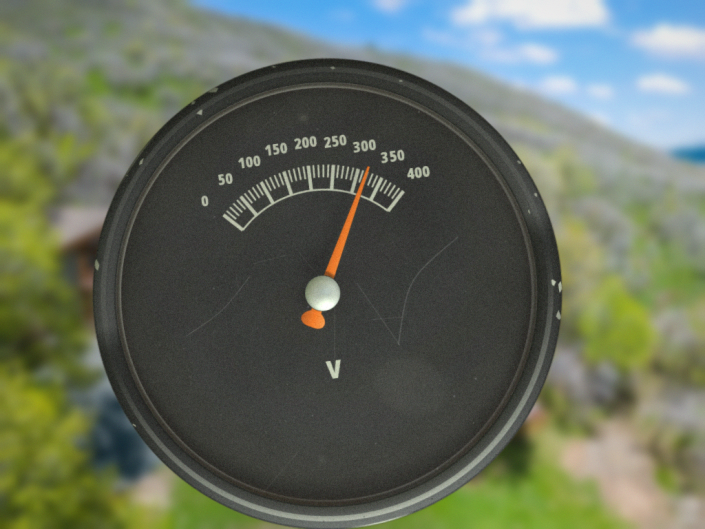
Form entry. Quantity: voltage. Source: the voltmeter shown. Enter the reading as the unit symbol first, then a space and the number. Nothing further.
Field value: V 320
